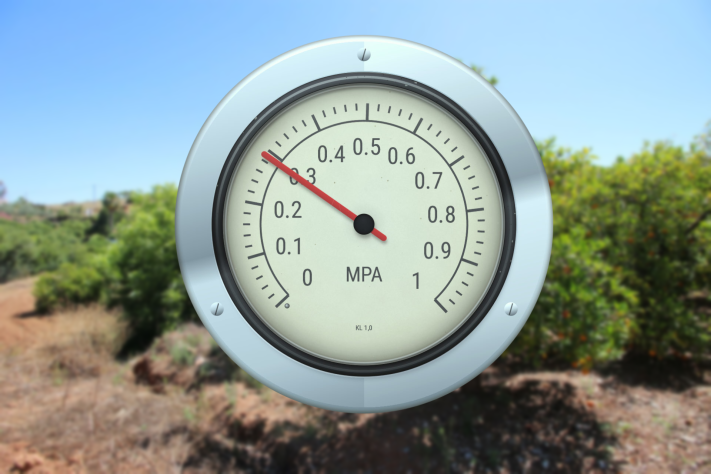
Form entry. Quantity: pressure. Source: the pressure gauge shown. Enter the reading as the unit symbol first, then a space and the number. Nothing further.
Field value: MPa 0.29
